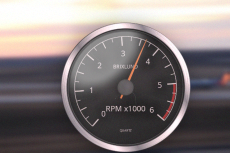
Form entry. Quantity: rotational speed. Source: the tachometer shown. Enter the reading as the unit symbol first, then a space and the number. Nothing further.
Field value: rpm 3625
